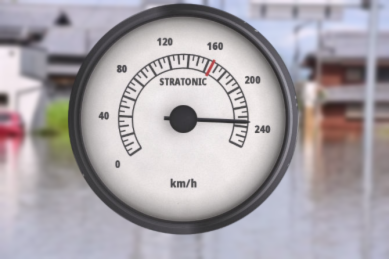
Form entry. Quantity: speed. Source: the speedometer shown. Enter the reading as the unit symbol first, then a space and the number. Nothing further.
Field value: km/h 235
